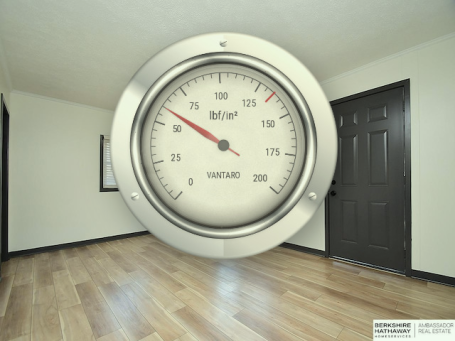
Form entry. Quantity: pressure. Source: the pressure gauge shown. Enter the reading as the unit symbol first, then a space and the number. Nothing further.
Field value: psi 60
